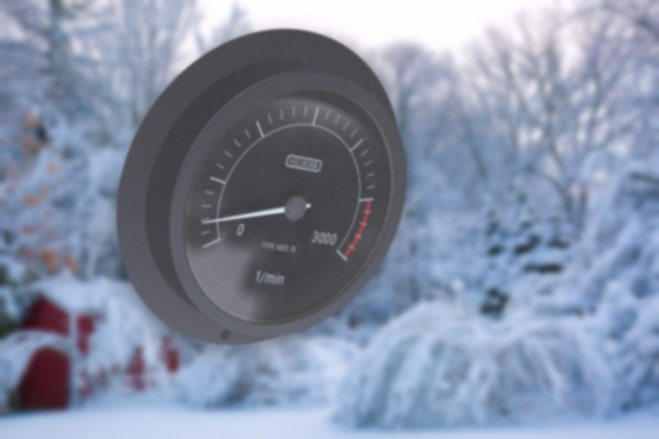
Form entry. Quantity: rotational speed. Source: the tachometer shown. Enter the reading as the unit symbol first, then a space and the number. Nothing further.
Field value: rpm 200
